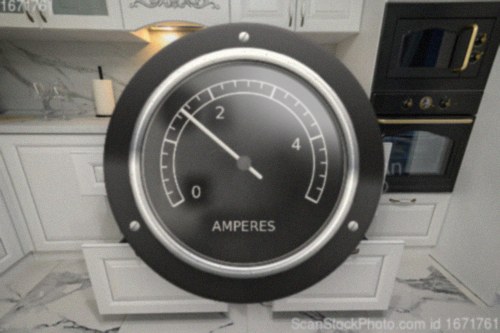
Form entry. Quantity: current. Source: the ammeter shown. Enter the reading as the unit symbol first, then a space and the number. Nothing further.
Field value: A 1.5
